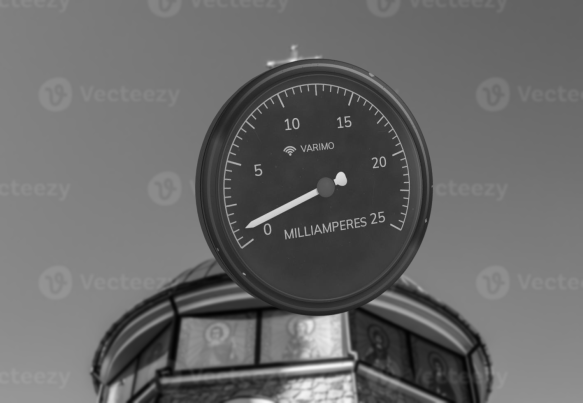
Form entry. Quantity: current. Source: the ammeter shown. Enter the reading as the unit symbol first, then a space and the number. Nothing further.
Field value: mA 1
